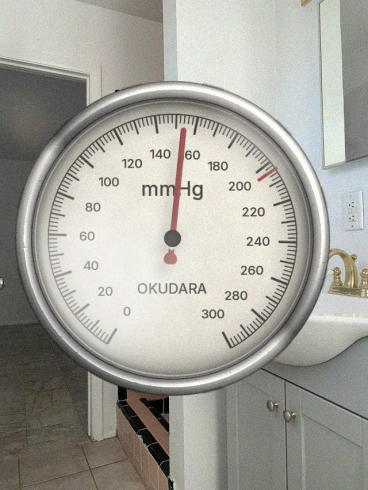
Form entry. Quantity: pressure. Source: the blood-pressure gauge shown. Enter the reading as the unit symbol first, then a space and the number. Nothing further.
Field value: mmHg 154
